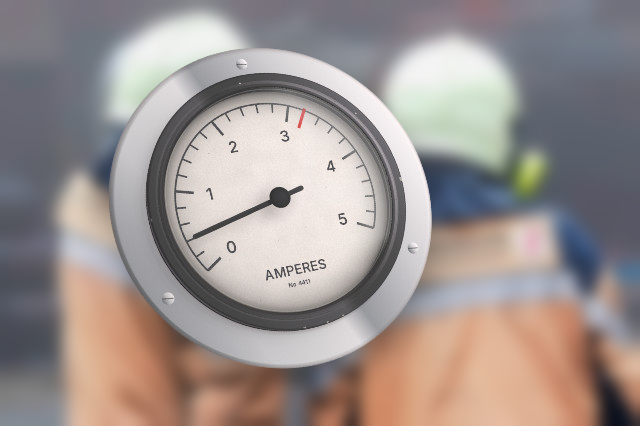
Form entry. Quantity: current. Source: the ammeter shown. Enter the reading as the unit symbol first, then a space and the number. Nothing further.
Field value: A 0.4
